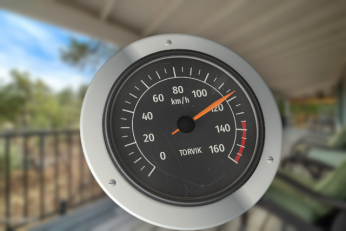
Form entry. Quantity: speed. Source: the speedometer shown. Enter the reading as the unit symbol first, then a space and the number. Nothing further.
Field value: km/h 117.5
